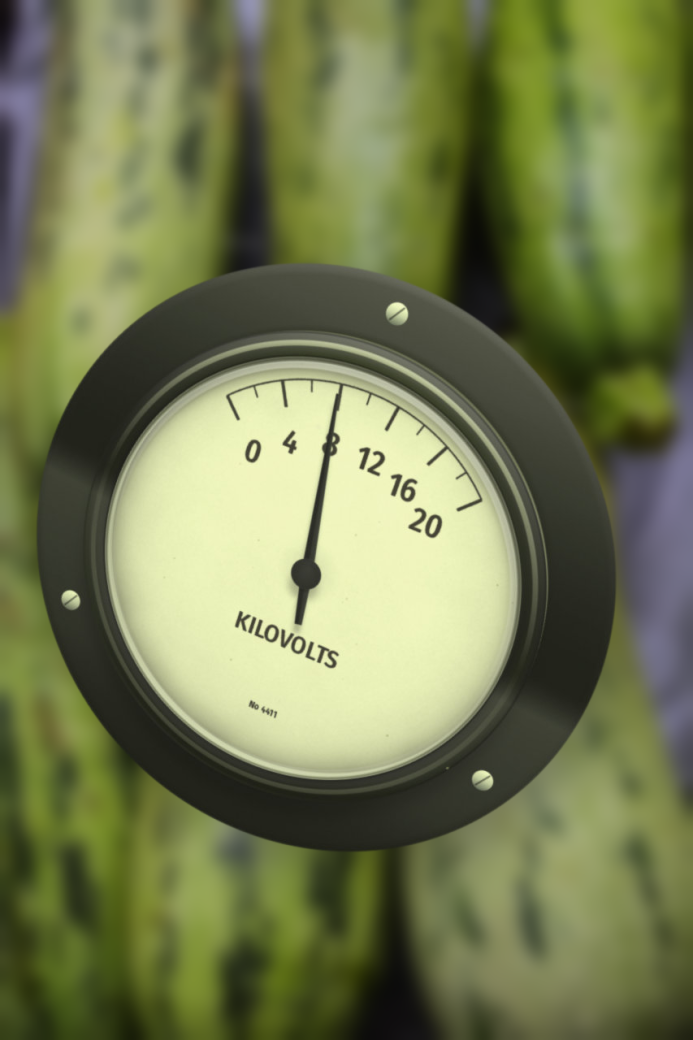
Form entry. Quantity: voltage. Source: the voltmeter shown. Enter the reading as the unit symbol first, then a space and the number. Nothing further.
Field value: kV 8
